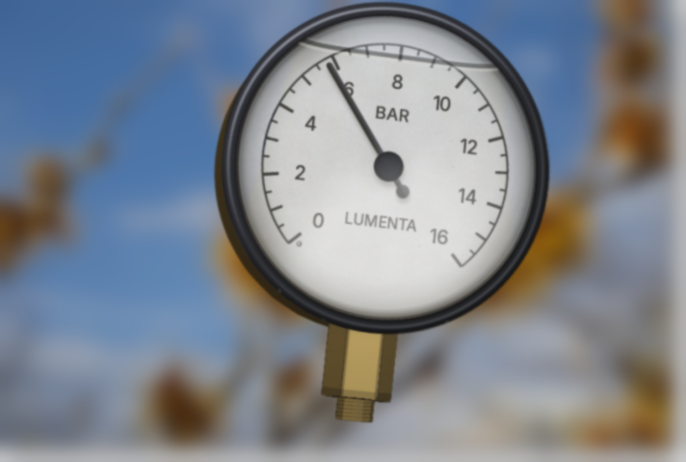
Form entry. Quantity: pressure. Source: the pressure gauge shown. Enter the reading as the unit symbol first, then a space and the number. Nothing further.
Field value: bar 5.75
